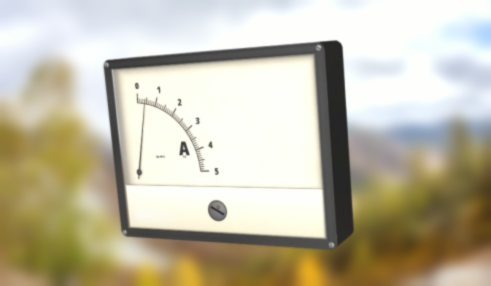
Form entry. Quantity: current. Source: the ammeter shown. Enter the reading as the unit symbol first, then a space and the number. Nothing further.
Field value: A 0.5
